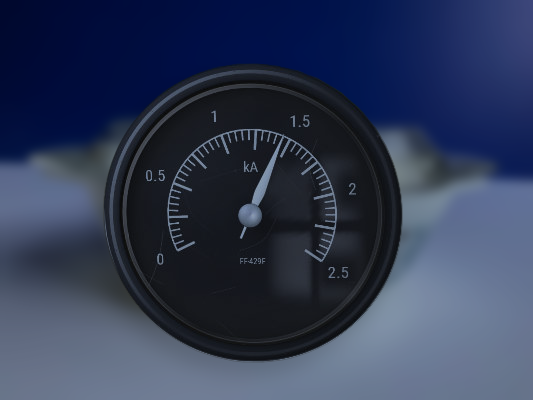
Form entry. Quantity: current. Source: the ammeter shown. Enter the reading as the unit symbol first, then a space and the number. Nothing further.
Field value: kA 1.45
